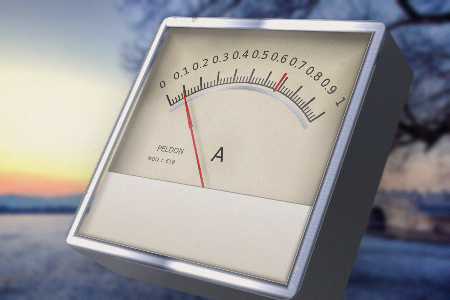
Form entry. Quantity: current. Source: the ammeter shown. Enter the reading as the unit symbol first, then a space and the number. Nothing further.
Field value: A 0.1
